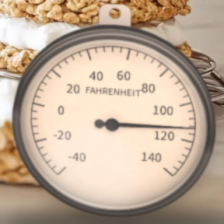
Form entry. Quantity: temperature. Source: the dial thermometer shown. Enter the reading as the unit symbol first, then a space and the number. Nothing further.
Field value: °F 112
